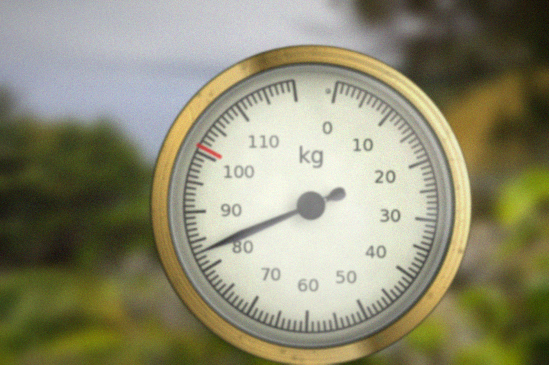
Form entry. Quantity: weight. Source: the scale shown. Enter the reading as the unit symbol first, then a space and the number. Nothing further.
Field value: kg 83
